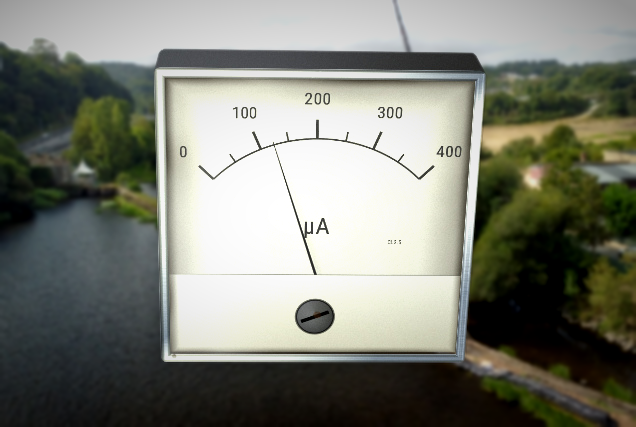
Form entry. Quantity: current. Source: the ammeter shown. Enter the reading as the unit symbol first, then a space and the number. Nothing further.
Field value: µA 125
